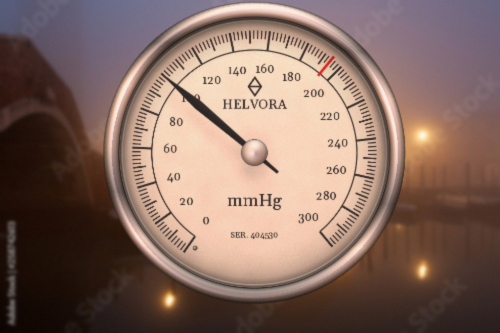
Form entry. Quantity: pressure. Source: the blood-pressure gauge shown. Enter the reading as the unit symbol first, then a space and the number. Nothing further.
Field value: mmHg 100
